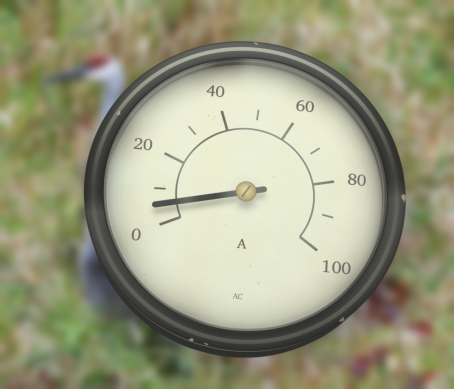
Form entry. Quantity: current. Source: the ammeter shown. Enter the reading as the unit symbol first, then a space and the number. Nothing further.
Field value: A 5
